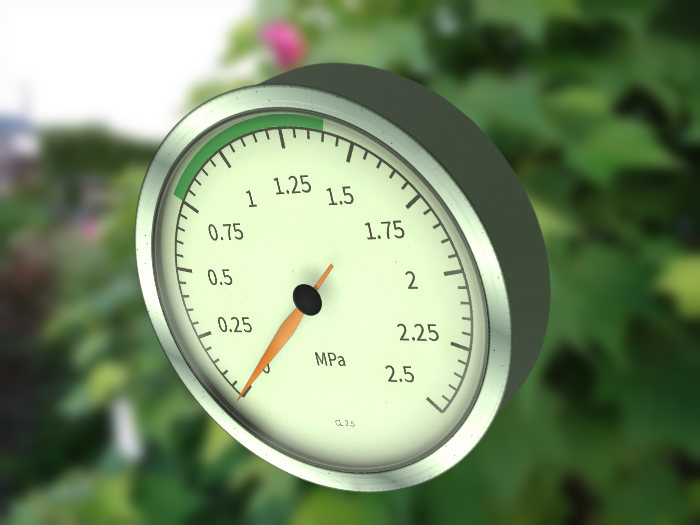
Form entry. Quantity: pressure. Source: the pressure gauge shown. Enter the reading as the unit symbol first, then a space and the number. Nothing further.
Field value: MPa 0
